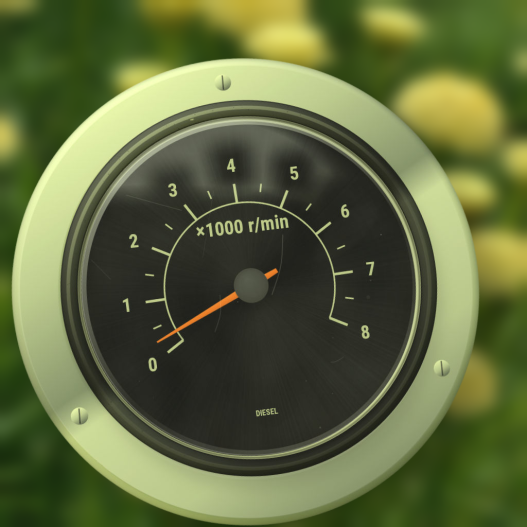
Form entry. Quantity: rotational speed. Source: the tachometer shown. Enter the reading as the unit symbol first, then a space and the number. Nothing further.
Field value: rpm 250
